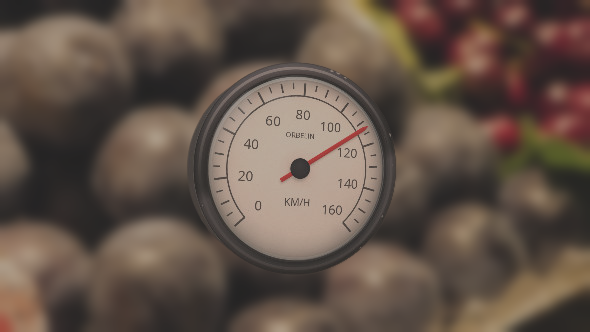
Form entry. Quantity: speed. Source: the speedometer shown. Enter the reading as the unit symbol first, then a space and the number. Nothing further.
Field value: km/h 112.5
